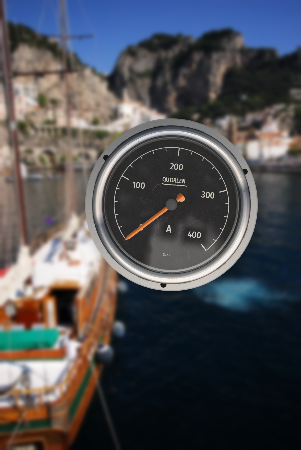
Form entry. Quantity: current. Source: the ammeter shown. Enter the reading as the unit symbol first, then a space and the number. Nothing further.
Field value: A 0
